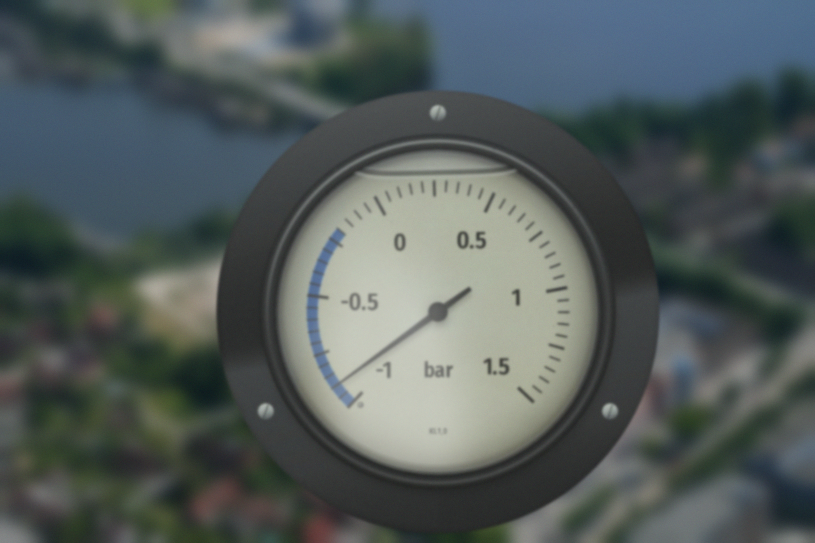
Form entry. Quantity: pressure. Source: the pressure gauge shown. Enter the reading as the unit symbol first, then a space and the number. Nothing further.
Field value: bar -0.9
